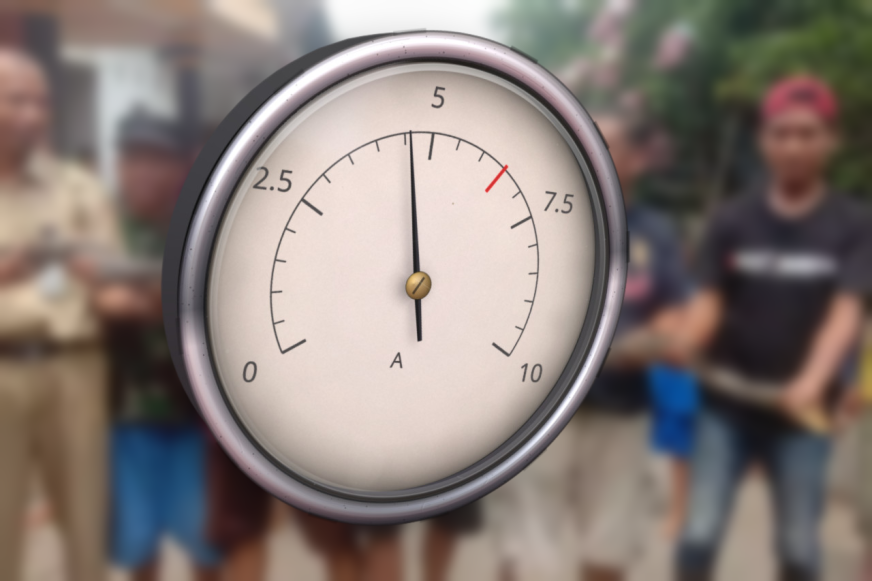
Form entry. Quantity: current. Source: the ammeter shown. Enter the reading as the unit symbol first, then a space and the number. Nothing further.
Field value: A 4.5
